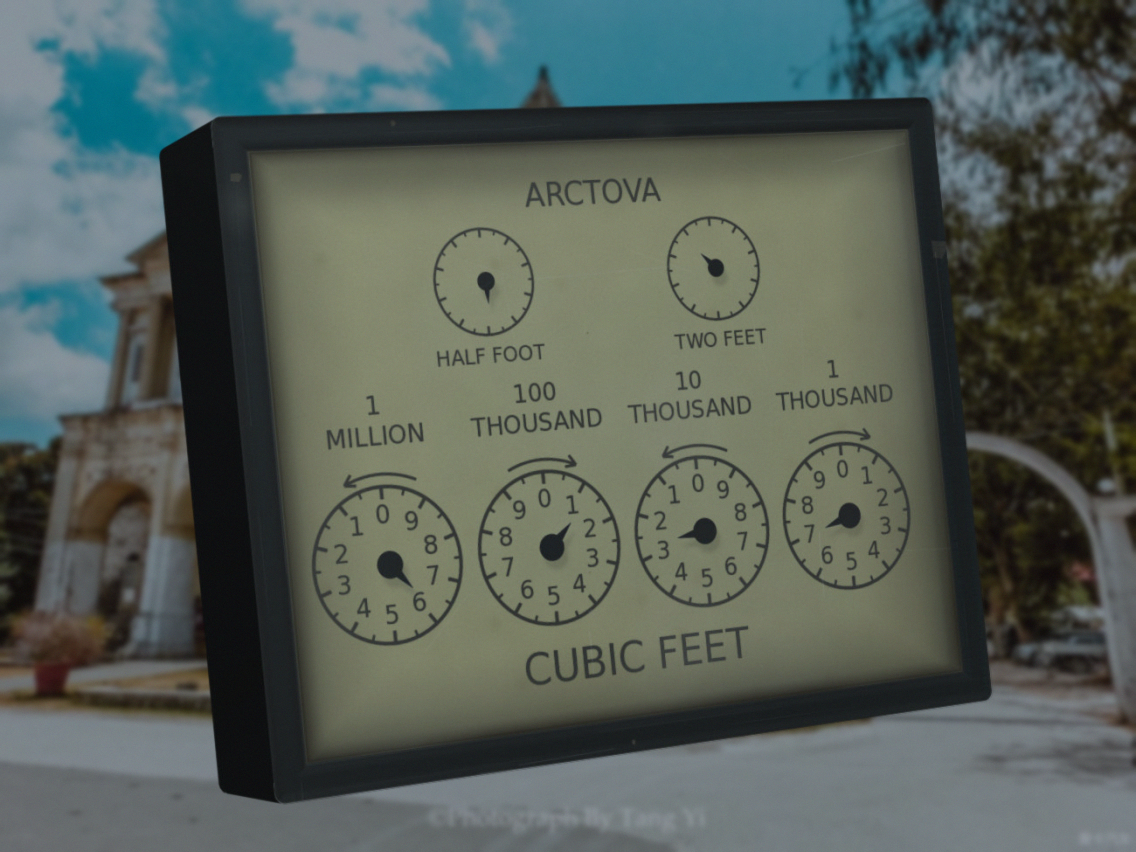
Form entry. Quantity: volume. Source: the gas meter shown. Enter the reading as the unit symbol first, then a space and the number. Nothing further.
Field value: ft³ 612700
